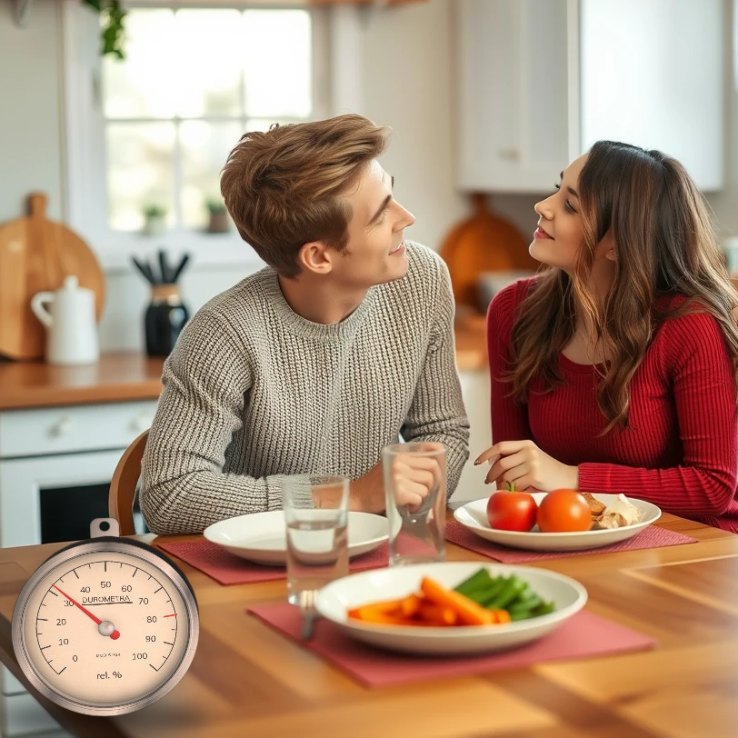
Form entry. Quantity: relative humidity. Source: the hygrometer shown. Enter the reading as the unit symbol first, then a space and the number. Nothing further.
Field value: % 32.5
